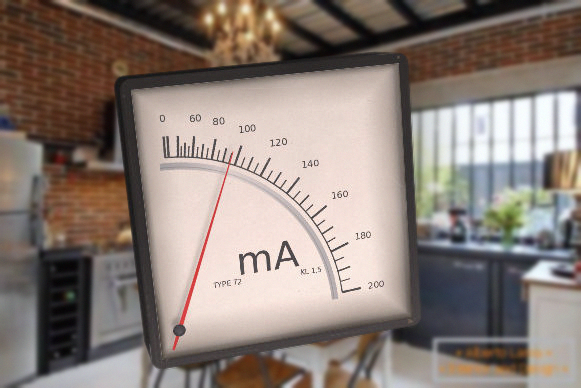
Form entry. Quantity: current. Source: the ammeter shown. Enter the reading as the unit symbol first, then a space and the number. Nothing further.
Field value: mA 95
